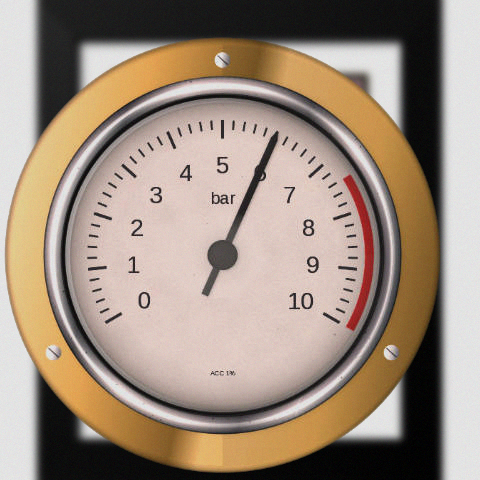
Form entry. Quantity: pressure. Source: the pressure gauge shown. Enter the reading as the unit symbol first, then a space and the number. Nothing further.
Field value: bar 6
